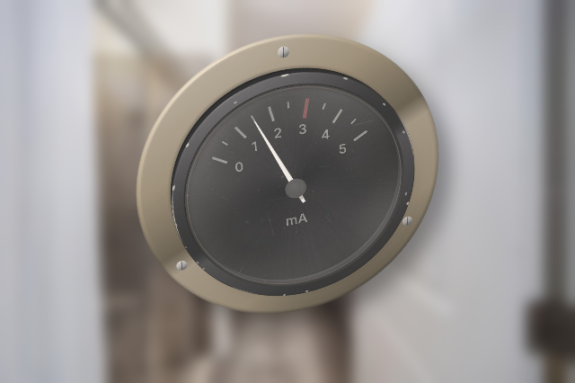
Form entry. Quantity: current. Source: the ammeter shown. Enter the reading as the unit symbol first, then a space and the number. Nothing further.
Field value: mA 1.5
